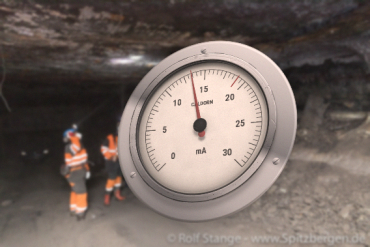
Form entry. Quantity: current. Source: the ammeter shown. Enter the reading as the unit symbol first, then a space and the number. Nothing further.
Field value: mA 13.5
